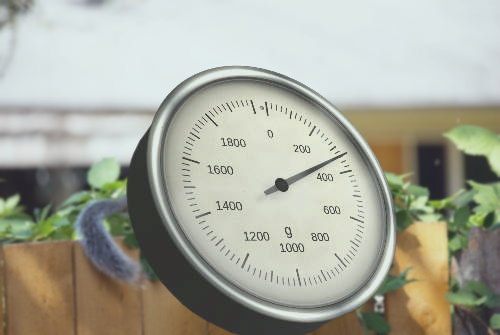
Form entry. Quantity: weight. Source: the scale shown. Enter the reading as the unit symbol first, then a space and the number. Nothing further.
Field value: g 340
